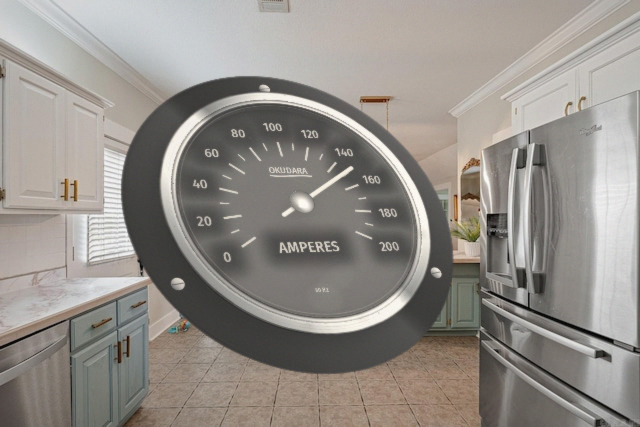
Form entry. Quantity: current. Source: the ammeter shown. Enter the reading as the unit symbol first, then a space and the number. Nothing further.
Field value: A 150
